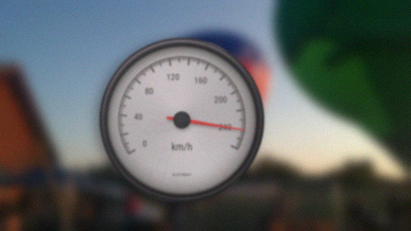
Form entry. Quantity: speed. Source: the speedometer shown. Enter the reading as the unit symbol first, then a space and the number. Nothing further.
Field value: km/h 240
